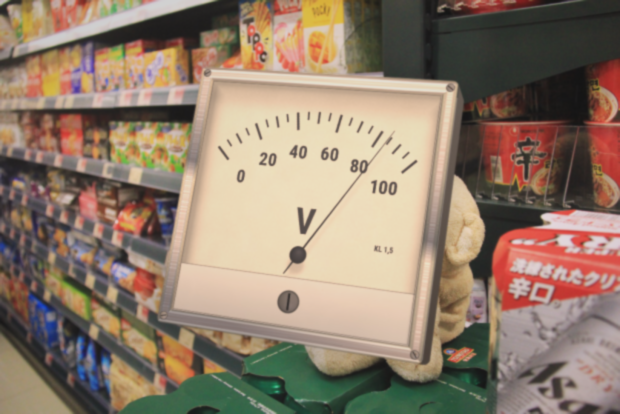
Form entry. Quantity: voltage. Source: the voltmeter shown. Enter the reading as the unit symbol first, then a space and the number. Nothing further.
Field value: V 85
